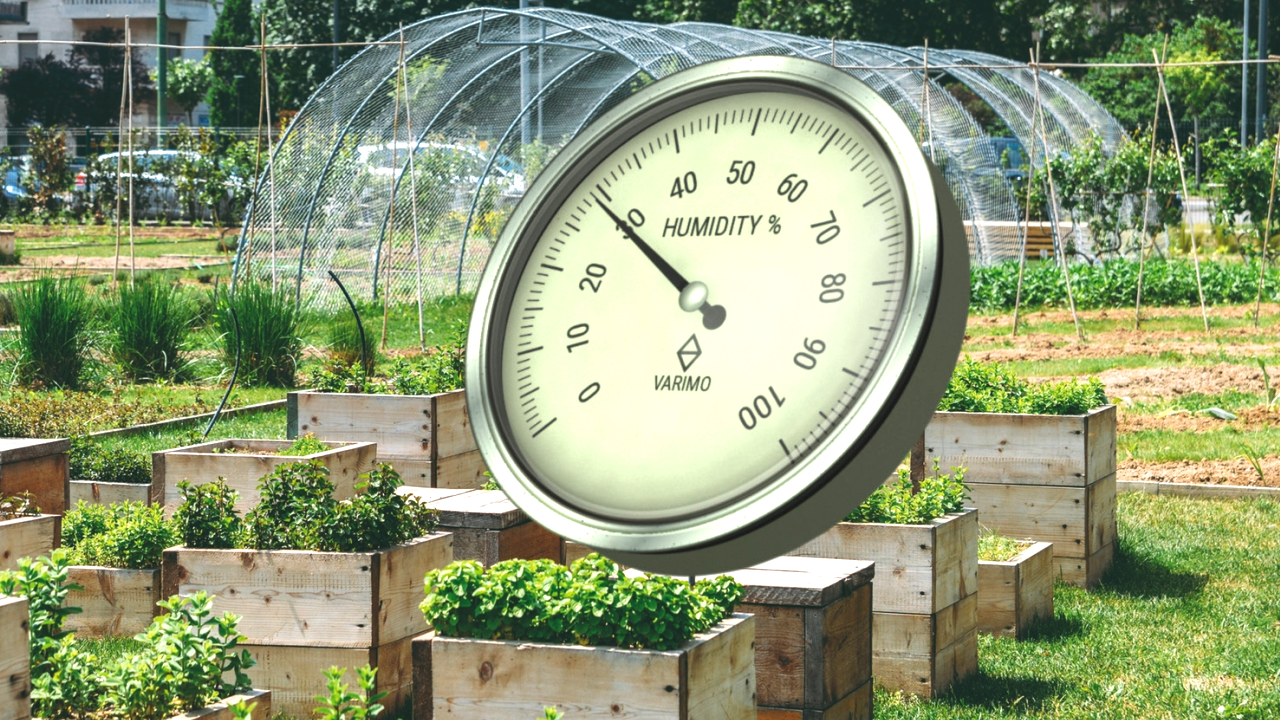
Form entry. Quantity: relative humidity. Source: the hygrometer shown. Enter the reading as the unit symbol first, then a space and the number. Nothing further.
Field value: % 29
